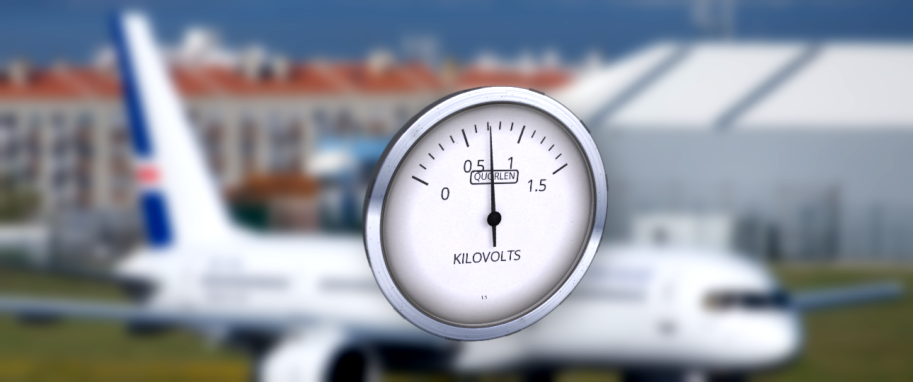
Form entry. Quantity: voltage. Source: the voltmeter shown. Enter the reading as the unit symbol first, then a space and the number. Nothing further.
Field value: kV 0.7
